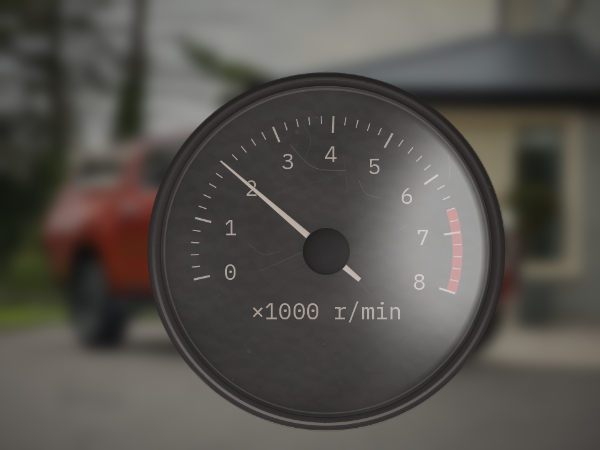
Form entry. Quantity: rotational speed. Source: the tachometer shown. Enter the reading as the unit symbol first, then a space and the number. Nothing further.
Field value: rpm 2000
